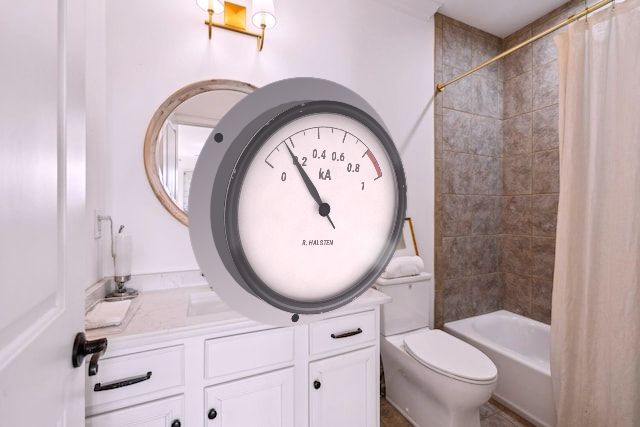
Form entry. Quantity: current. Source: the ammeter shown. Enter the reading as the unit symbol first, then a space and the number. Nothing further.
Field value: kA 0.15
